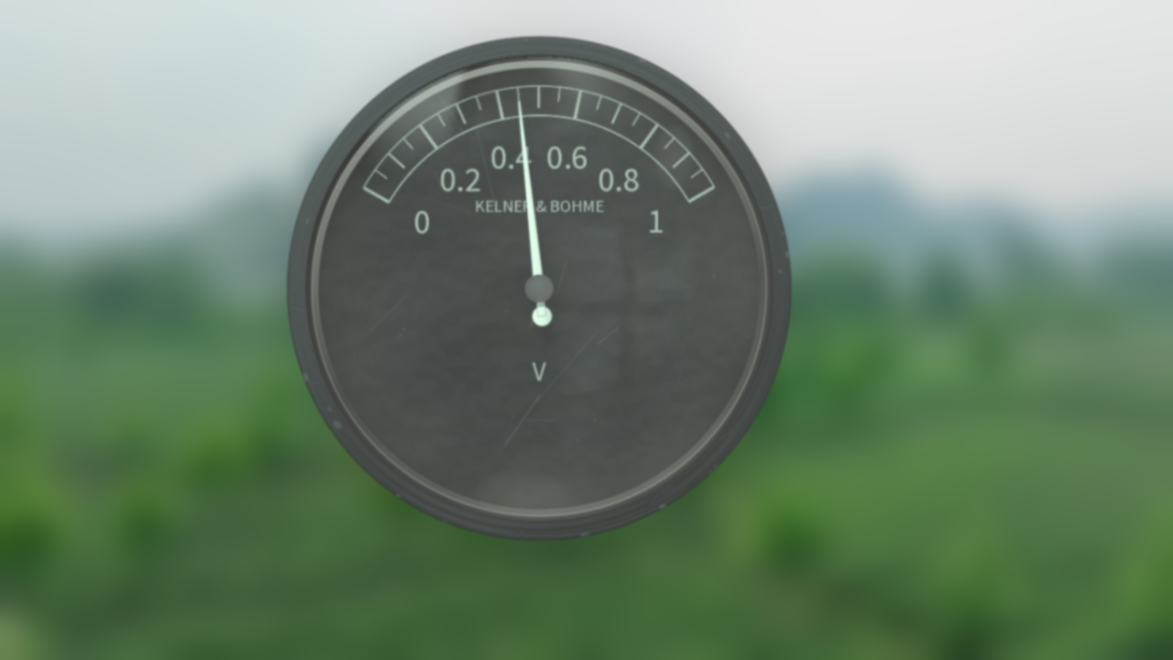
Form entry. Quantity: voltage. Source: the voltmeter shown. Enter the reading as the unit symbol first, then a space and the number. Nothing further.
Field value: V 0.45
